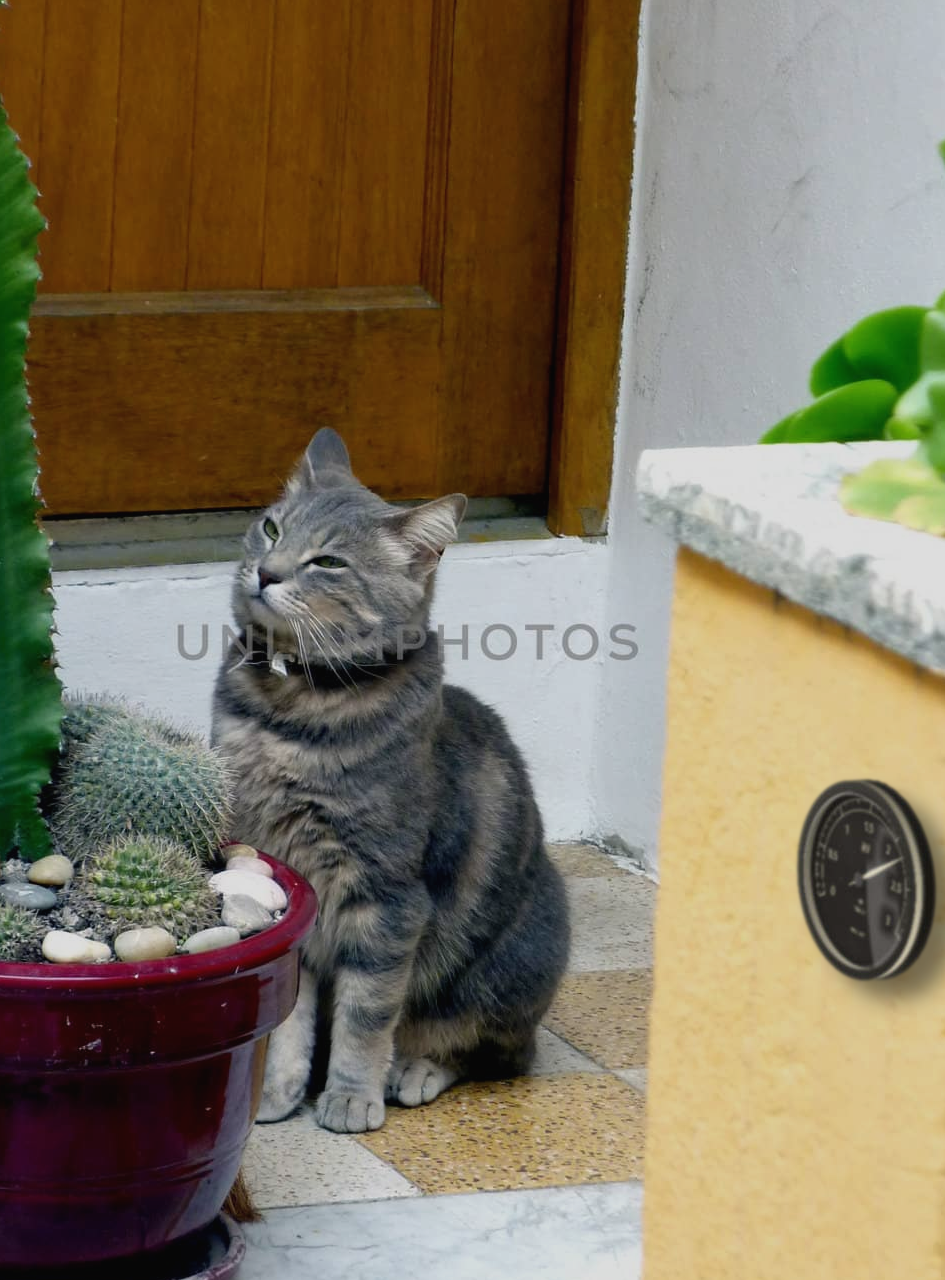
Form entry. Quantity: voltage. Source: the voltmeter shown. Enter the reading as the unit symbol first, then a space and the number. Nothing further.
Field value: kV 2.2
